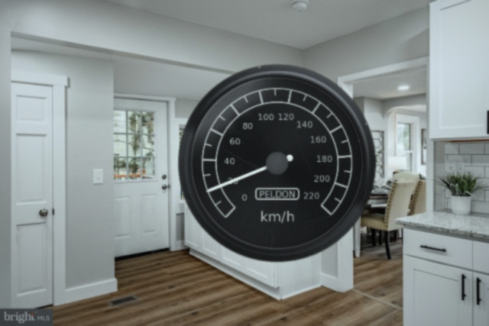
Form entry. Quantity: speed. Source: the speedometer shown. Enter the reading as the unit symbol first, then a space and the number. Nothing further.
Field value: km/h 20
